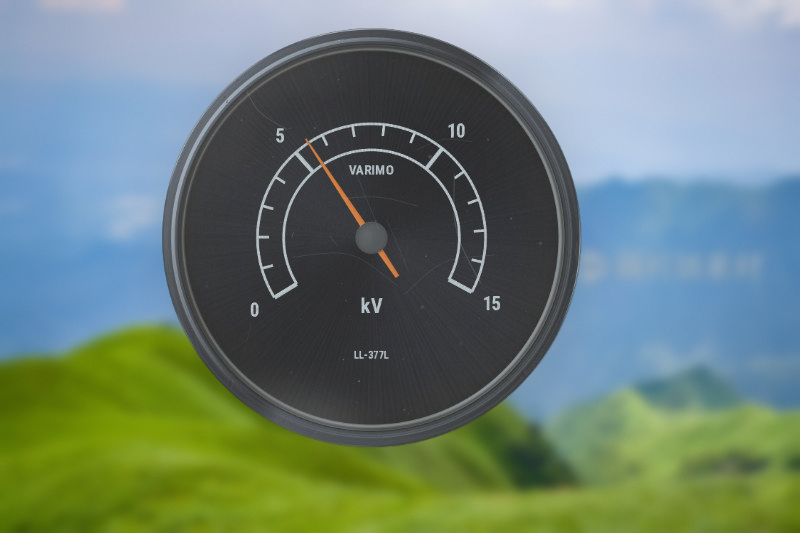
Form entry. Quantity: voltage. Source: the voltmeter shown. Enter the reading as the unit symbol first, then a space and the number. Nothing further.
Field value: kV 5.5
